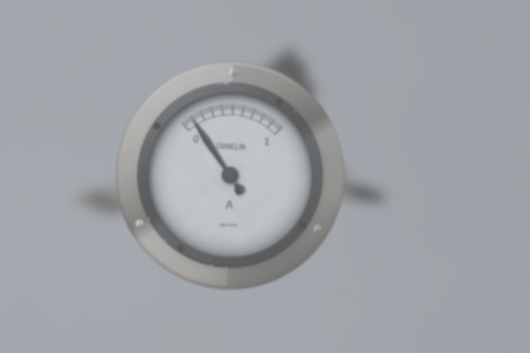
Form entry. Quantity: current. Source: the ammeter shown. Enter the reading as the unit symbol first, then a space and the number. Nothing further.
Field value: A 0.1
